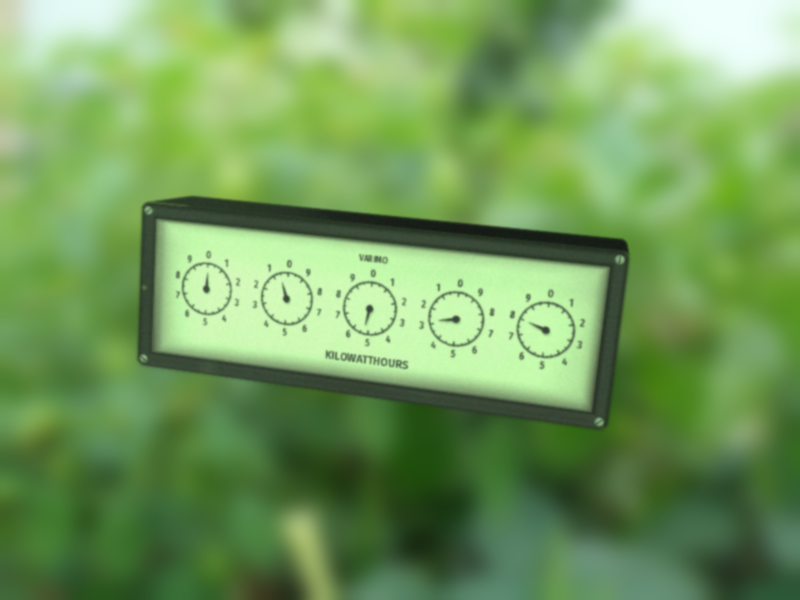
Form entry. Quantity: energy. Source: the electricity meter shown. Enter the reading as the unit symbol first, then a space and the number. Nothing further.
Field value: kWh 528
